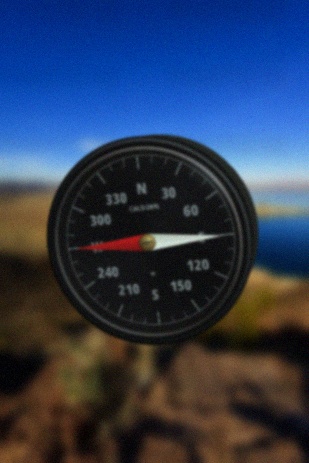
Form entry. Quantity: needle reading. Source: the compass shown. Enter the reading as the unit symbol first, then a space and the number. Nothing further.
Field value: ° 270
